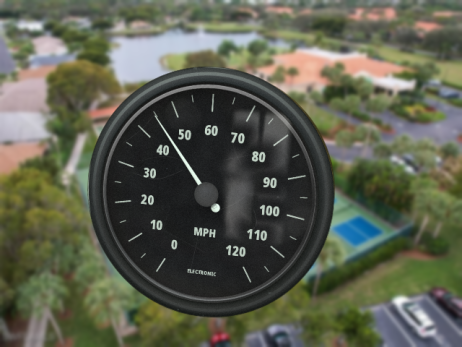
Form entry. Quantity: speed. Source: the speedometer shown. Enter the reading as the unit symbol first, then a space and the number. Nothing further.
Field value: mph 45
